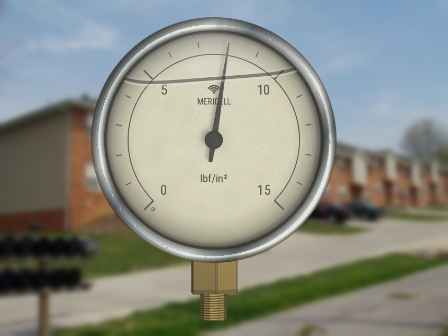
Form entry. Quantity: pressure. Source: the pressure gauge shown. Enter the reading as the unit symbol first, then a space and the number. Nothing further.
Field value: psi 8
